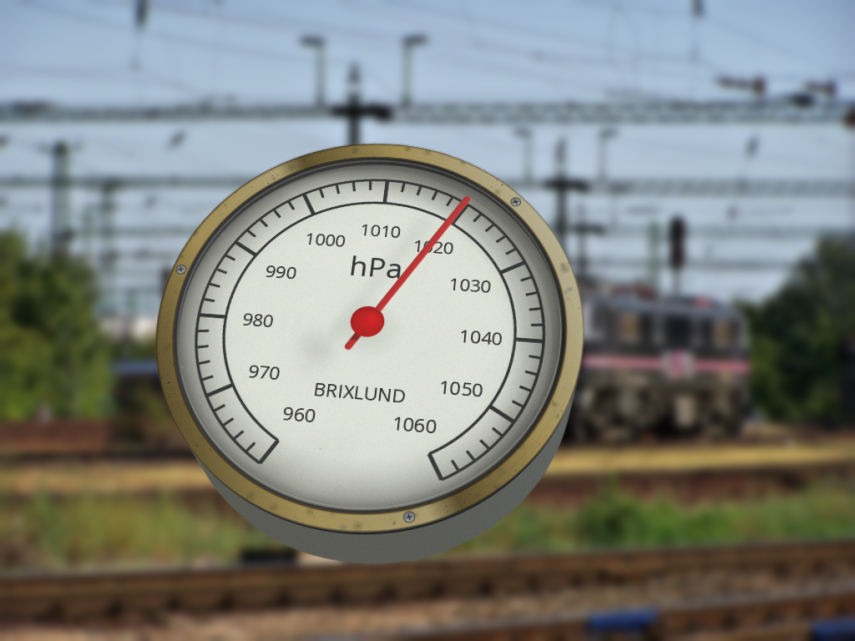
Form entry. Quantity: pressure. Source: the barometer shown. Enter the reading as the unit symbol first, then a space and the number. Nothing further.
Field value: hPa 1020
